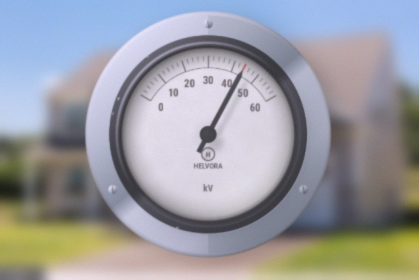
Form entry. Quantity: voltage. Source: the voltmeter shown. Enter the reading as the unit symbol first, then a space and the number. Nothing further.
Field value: kV 44
